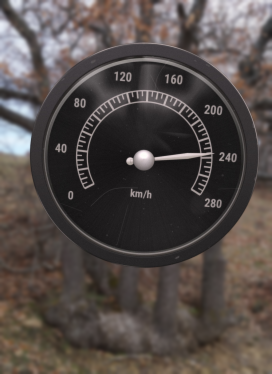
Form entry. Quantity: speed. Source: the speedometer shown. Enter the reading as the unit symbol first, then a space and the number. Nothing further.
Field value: km/h 235
